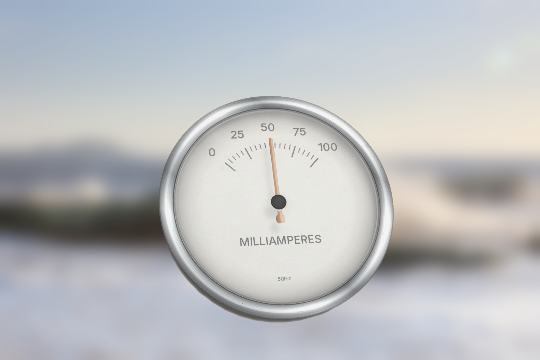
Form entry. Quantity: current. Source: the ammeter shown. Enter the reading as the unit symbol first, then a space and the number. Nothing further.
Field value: mA 50
